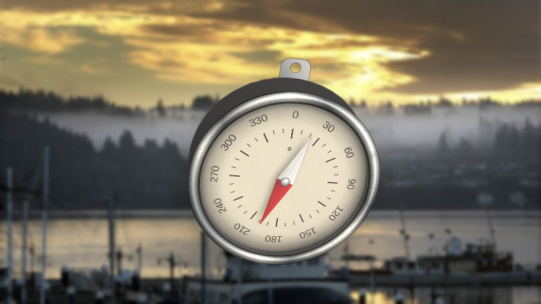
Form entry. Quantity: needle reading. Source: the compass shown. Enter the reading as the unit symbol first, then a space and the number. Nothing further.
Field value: ° 200
